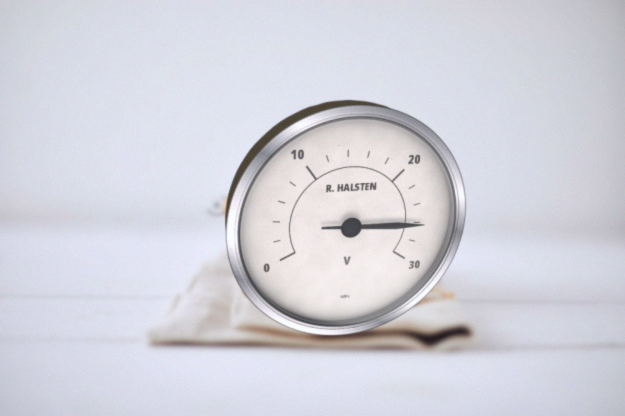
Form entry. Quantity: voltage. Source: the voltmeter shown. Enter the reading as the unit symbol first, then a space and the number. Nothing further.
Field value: V 26
